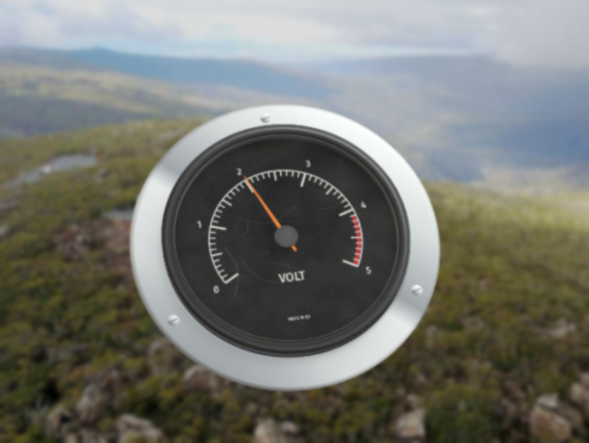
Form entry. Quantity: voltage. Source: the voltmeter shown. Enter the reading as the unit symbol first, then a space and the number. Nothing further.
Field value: V 2
